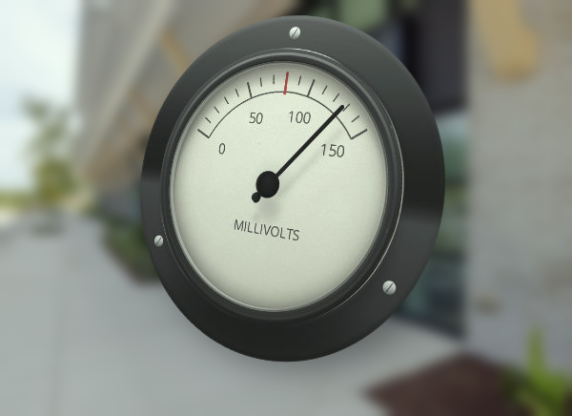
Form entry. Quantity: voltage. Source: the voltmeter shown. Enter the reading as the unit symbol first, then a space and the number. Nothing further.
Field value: mV 130
